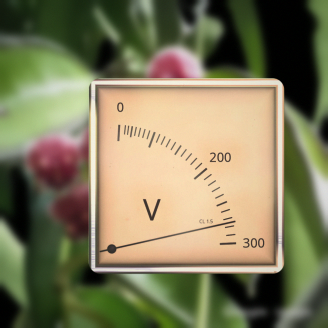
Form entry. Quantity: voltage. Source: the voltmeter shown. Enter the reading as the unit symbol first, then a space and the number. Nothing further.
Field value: V 275
